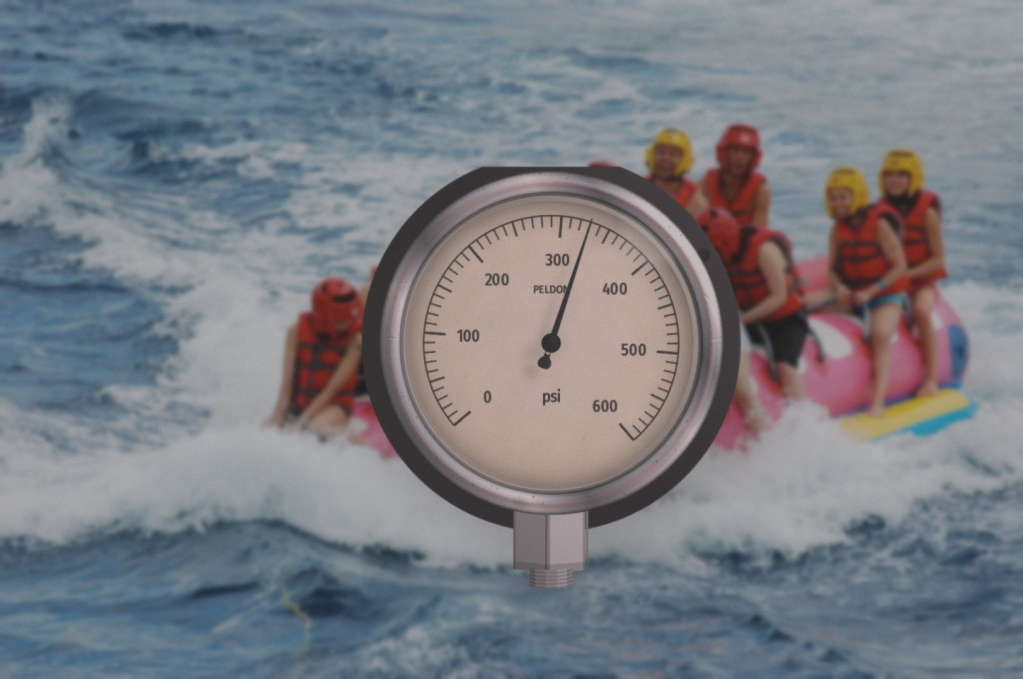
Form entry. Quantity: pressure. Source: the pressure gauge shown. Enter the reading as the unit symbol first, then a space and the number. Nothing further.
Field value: psi 330
